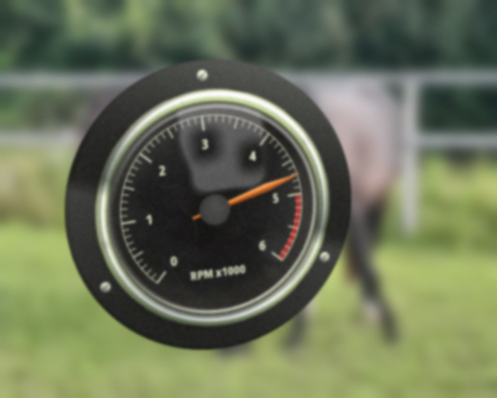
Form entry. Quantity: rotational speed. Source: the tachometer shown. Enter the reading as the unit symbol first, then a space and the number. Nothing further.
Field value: rpm 4700
